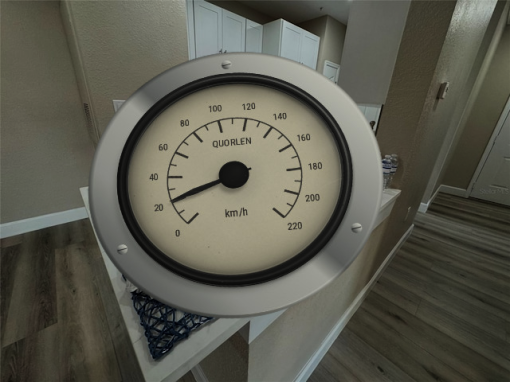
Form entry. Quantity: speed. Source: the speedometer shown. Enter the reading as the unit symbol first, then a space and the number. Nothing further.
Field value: km/h 20
